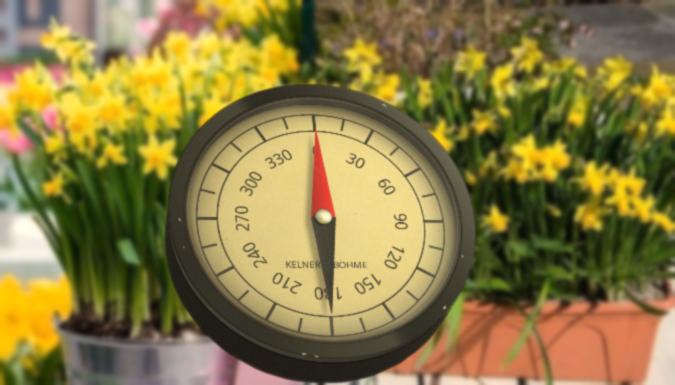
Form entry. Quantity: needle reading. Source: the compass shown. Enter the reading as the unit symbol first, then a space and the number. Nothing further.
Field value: ° 0
